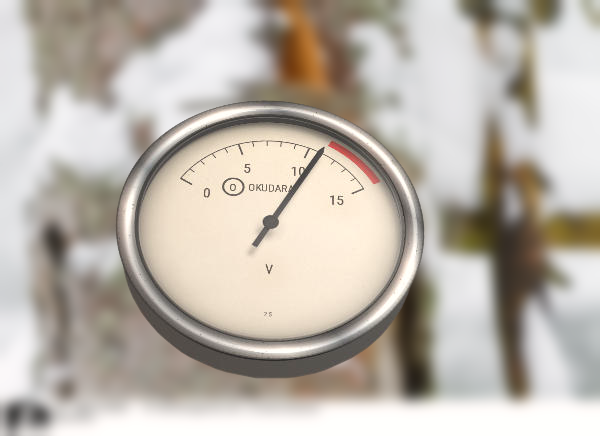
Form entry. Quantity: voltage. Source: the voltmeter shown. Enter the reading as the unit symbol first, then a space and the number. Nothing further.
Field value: V 11
